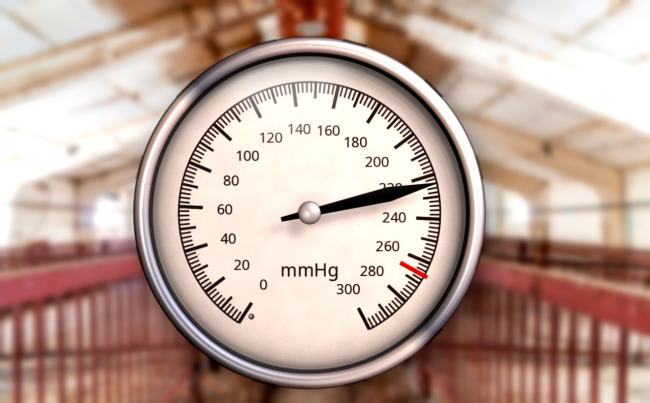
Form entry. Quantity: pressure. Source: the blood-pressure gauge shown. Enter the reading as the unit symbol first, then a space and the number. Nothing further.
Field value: mmHg 224
